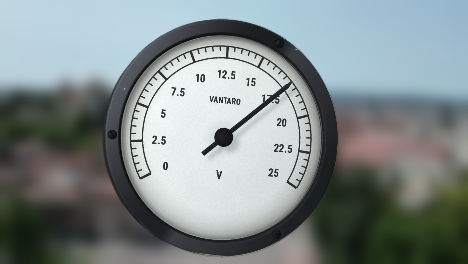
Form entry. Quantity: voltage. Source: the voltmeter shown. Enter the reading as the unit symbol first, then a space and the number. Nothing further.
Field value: V 17.5
